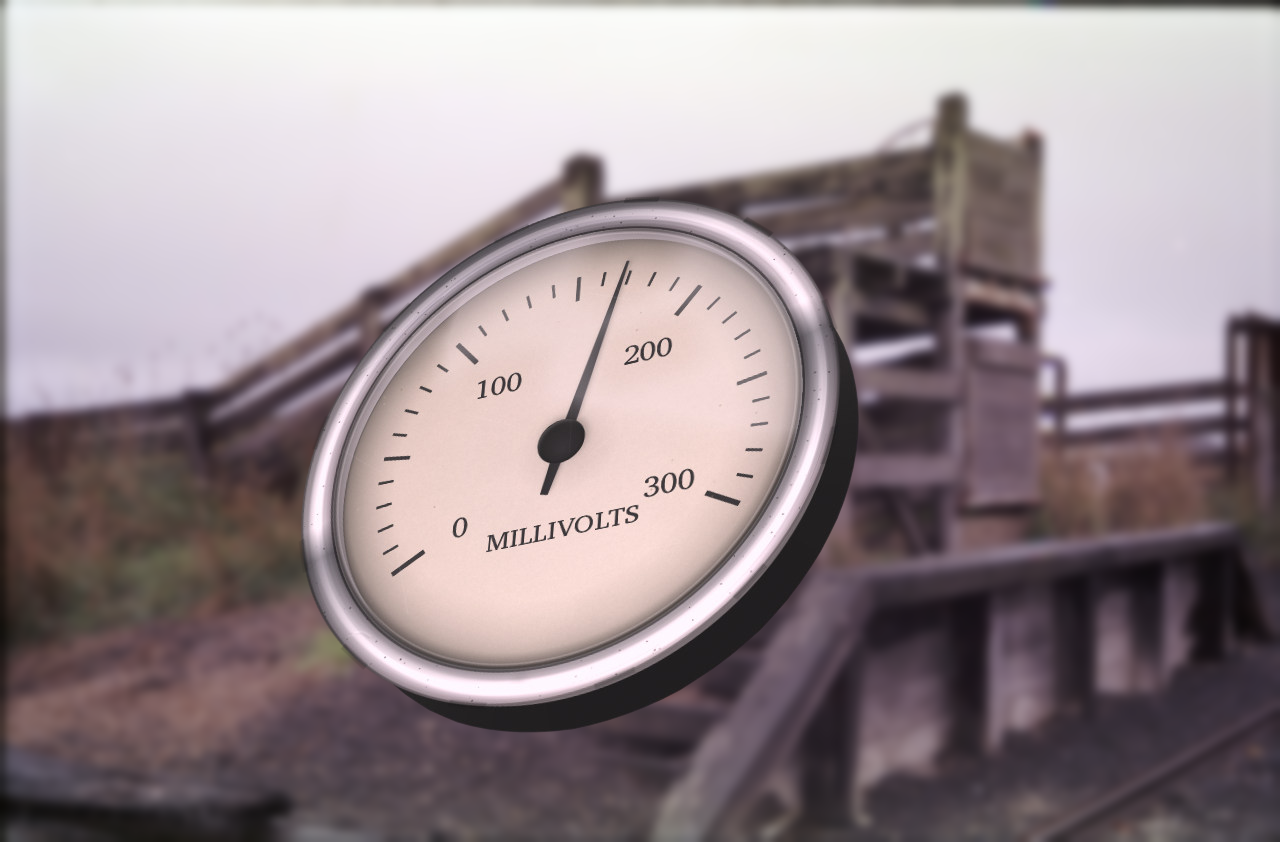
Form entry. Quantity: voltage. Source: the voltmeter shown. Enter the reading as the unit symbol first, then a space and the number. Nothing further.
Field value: mV 170
